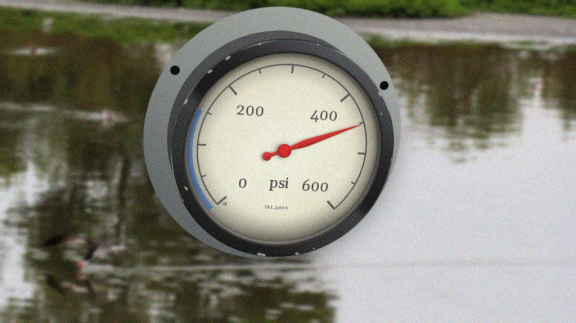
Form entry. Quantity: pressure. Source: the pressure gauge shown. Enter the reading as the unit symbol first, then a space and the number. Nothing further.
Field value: psi 450
